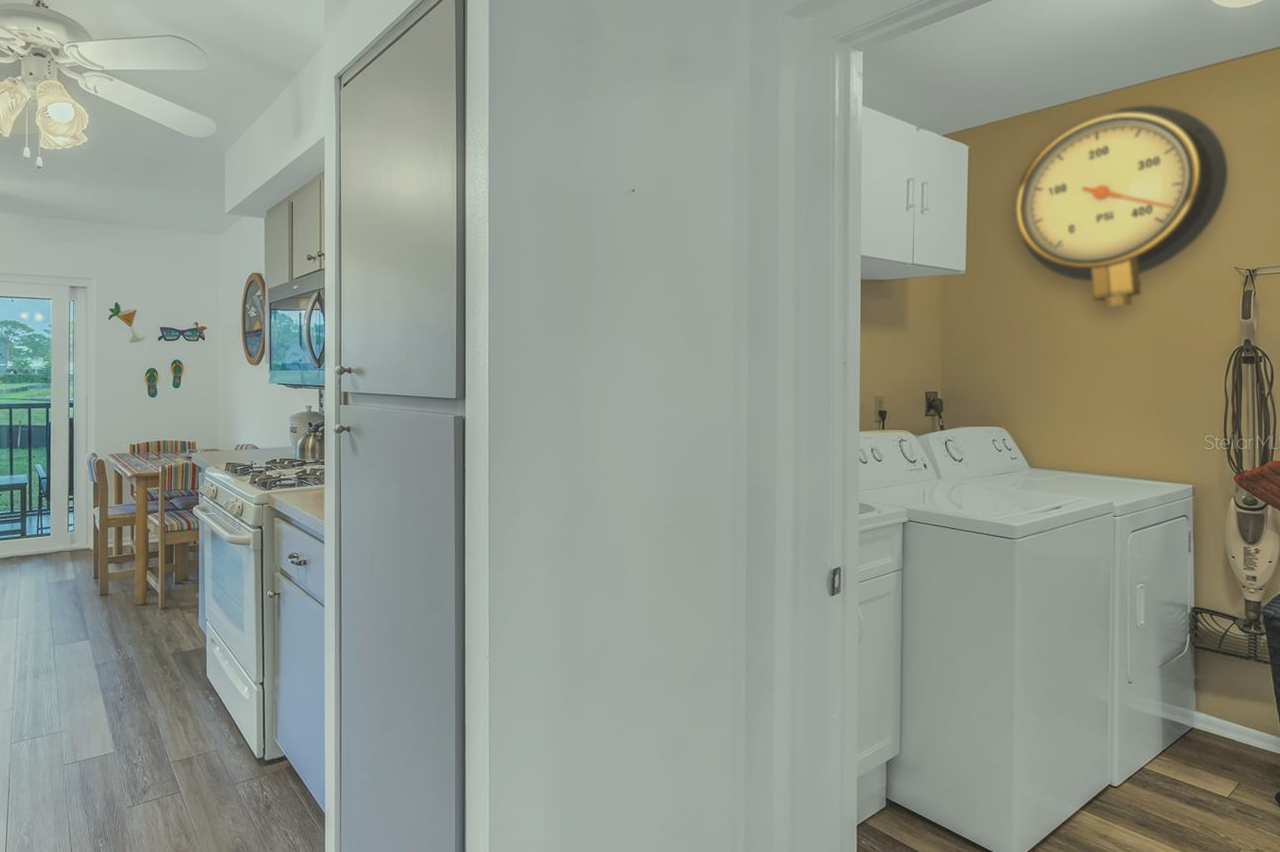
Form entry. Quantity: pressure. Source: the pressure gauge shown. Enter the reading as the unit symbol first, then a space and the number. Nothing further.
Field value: psi 380
